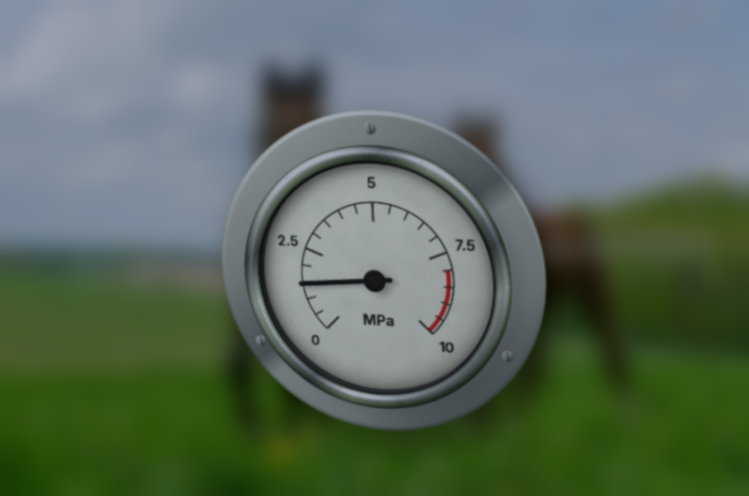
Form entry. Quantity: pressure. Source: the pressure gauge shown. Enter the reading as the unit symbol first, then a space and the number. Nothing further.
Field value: MPa 1.5
